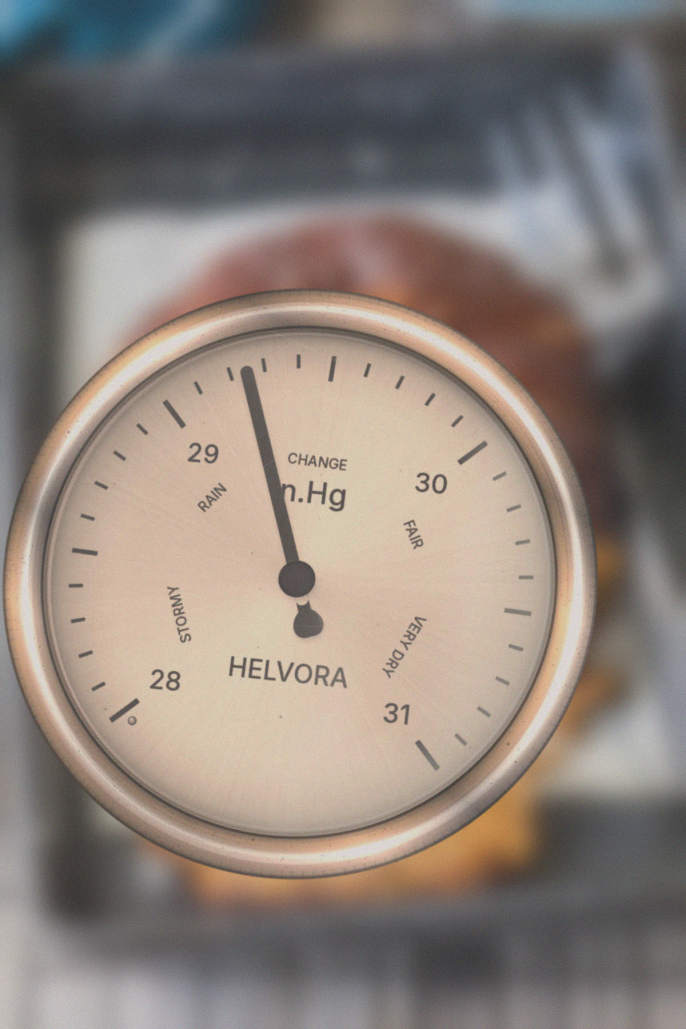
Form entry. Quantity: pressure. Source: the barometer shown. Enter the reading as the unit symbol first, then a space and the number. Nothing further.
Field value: inHg 29.25
